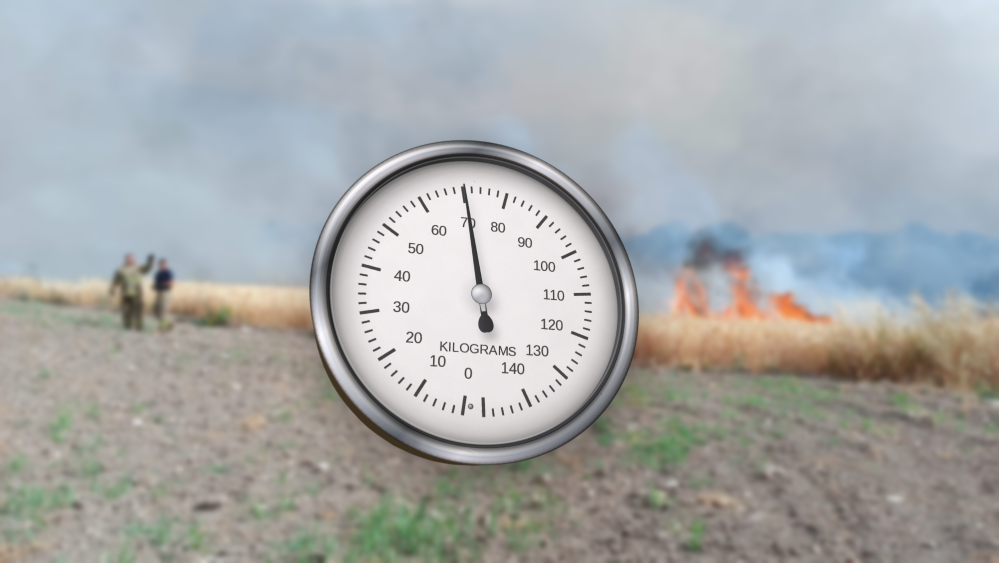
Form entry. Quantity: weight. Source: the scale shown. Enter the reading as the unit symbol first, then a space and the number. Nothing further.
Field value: kg 70
